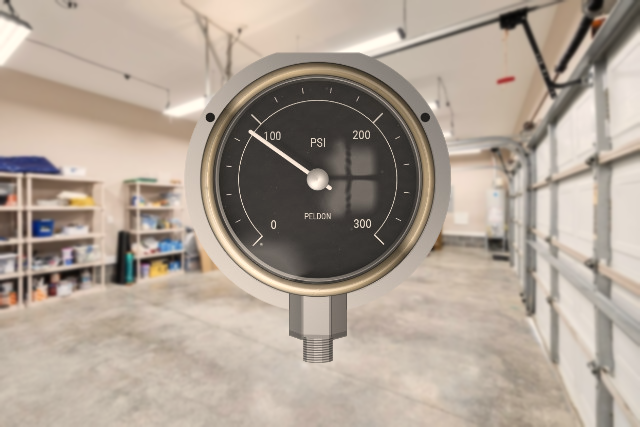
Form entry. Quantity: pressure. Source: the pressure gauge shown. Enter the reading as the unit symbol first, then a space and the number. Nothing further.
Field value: psi 90
